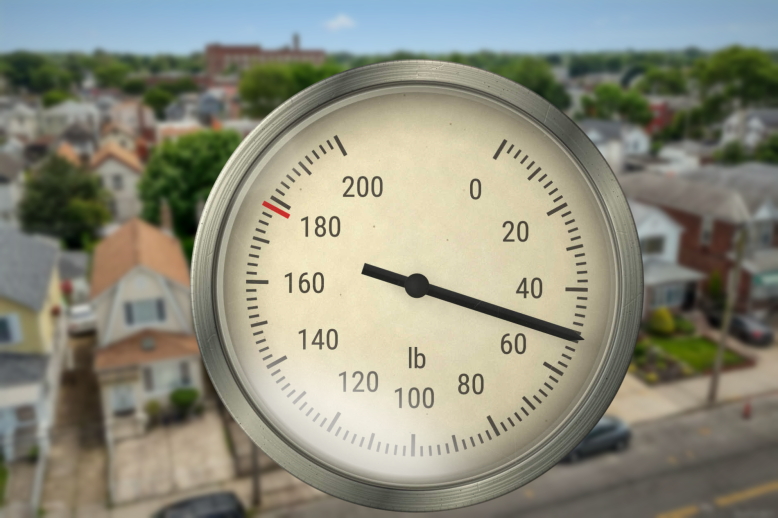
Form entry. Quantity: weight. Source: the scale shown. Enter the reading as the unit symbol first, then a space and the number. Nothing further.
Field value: lb 51
